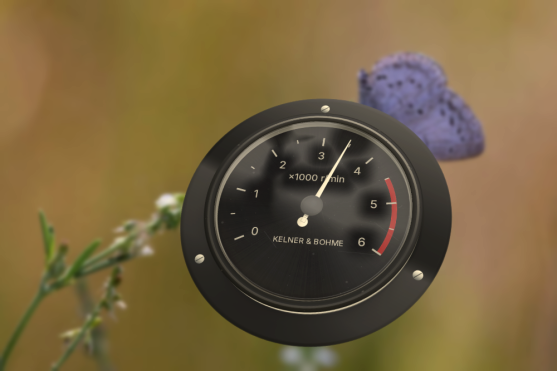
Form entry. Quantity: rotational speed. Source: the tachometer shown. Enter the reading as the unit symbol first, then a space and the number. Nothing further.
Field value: rpm 3500
